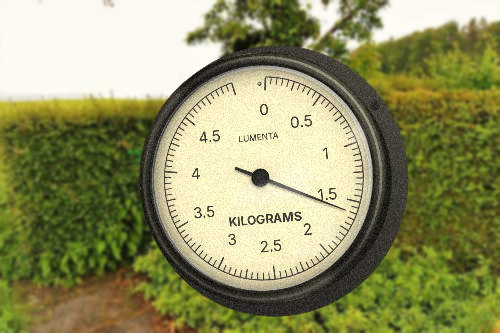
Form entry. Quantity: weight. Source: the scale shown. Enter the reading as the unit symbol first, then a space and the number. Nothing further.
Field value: kg 1.6
